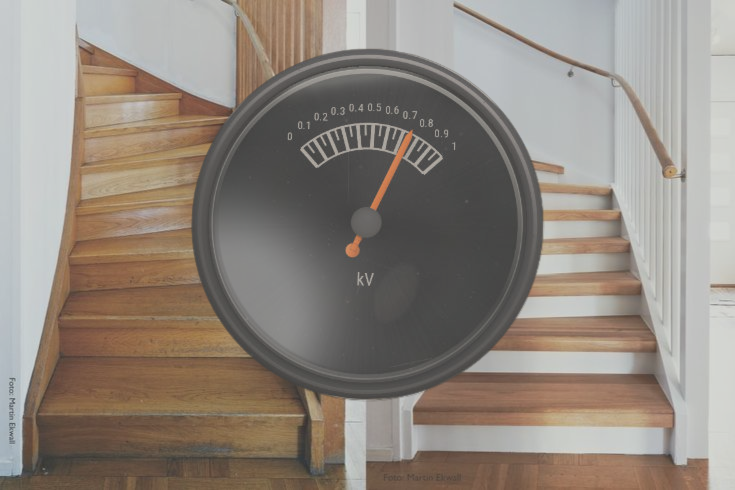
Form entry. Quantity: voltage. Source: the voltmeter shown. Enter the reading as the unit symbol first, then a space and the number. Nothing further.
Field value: kV 0.75
